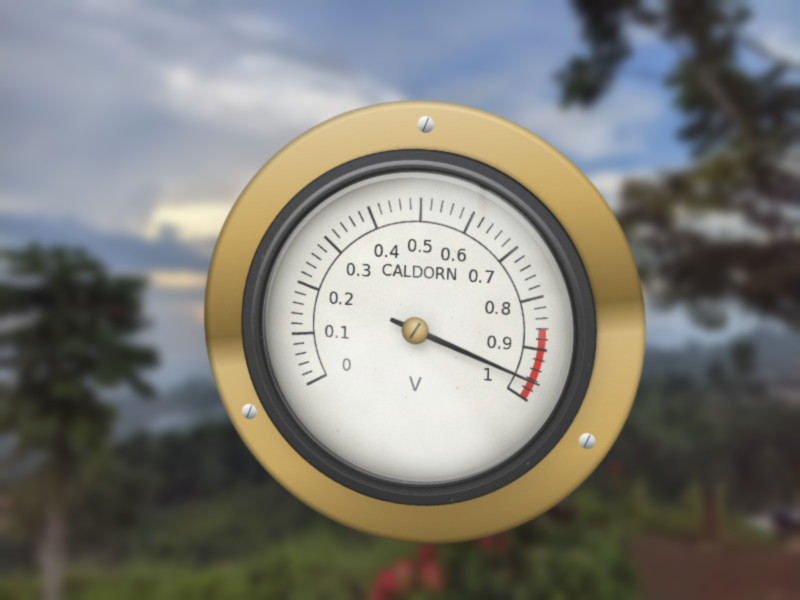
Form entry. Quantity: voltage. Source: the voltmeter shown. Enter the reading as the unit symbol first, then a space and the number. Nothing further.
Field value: V 0.96
